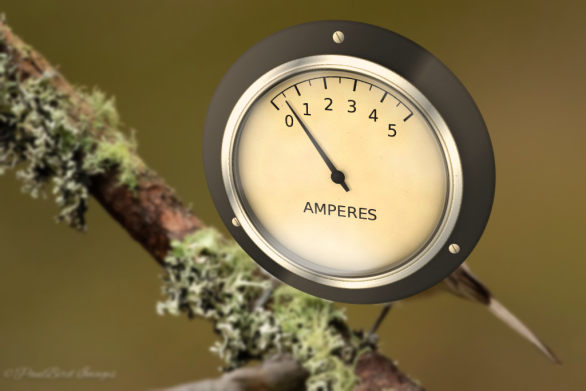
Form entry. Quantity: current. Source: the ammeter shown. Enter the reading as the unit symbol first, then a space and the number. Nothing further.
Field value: A 0.5
